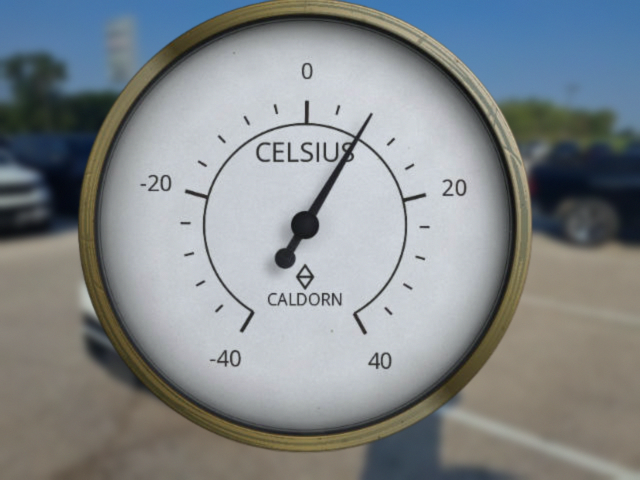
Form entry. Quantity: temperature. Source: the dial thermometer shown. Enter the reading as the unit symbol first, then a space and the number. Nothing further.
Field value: °C 8
